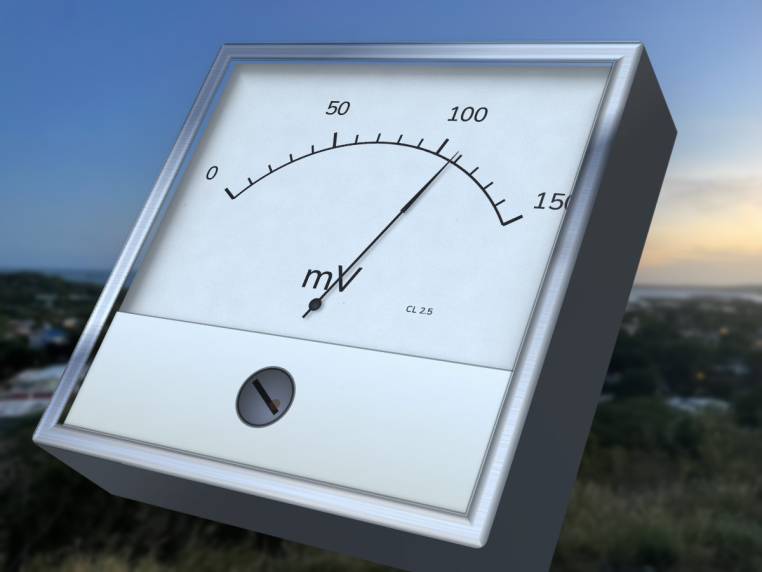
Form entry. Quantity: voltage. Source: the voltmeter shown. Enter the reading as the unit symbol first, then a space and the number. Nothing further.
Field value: mV 110
